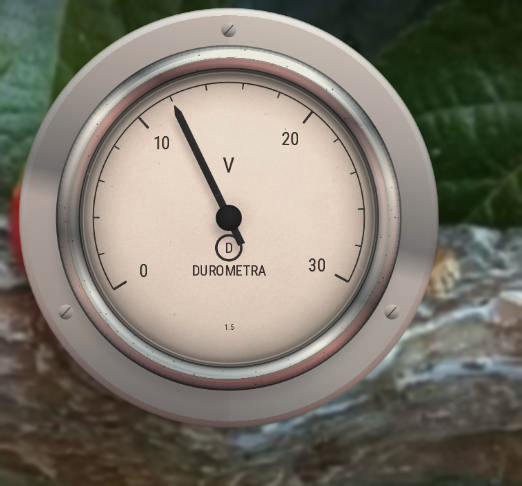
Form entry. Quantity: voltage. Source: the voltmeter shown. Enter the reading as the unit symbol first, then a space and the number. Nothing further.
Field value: V 12
